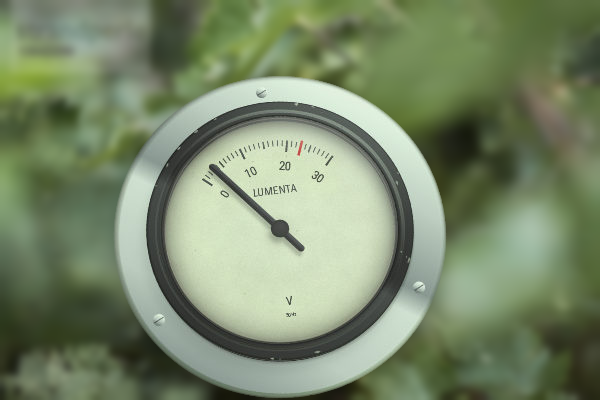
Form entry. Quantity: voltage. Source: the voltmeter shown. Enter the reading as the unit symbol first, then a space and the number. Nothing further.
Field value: V 3
